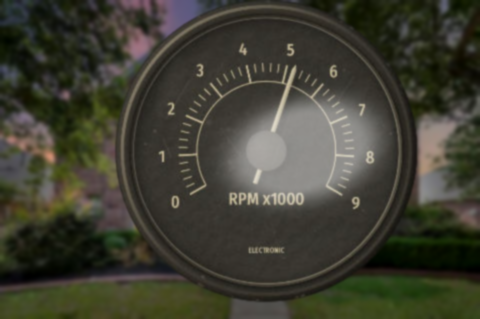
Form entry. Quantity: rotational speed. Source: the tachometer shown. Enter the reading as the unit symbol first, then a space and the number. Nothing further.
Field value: rpm 5200
